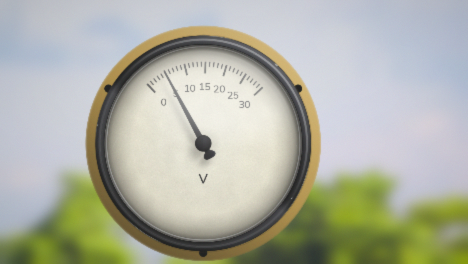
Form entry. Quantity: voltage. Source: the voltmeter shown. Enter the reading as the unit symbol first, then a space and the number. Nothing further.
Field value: V 5
